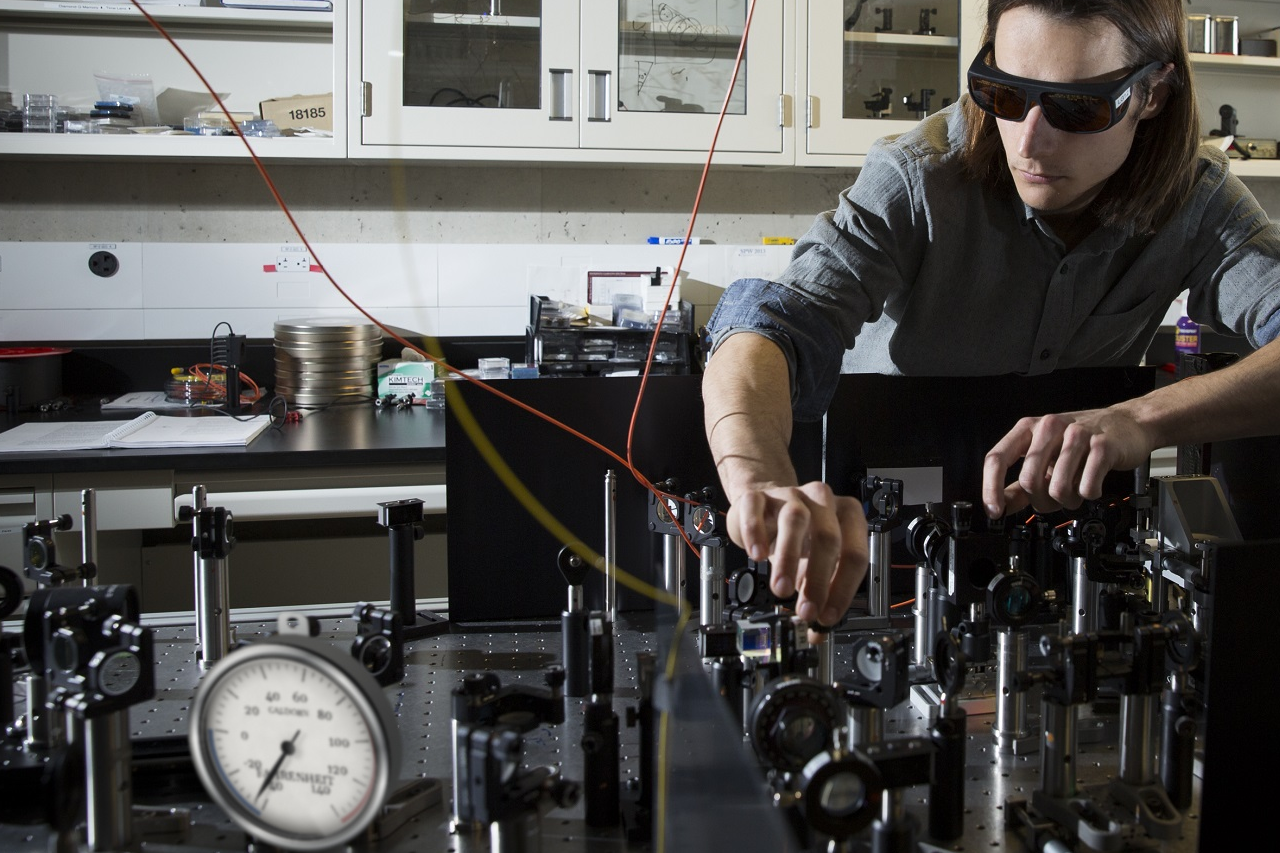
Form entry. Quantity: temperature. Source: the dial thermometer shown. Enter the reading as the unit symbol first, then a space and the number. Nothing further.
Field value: °F -36
